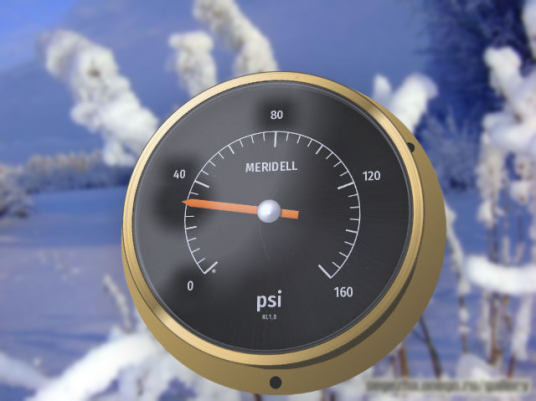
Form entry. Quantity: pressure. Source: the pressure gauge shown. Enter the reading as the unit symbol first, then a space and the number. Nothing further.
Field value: psi 30
